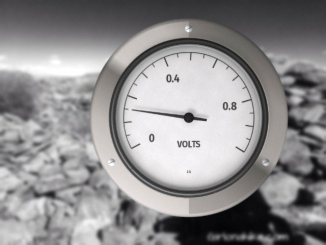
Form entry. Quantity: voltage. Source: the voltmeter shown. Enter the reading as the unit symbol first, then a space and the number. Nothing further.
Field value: V 0.15
